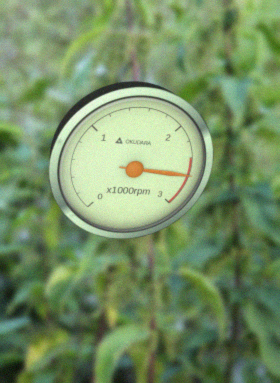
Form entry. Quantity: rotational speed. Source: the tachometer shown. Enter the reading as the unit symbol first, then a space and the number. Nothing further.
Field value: rpm 2600
